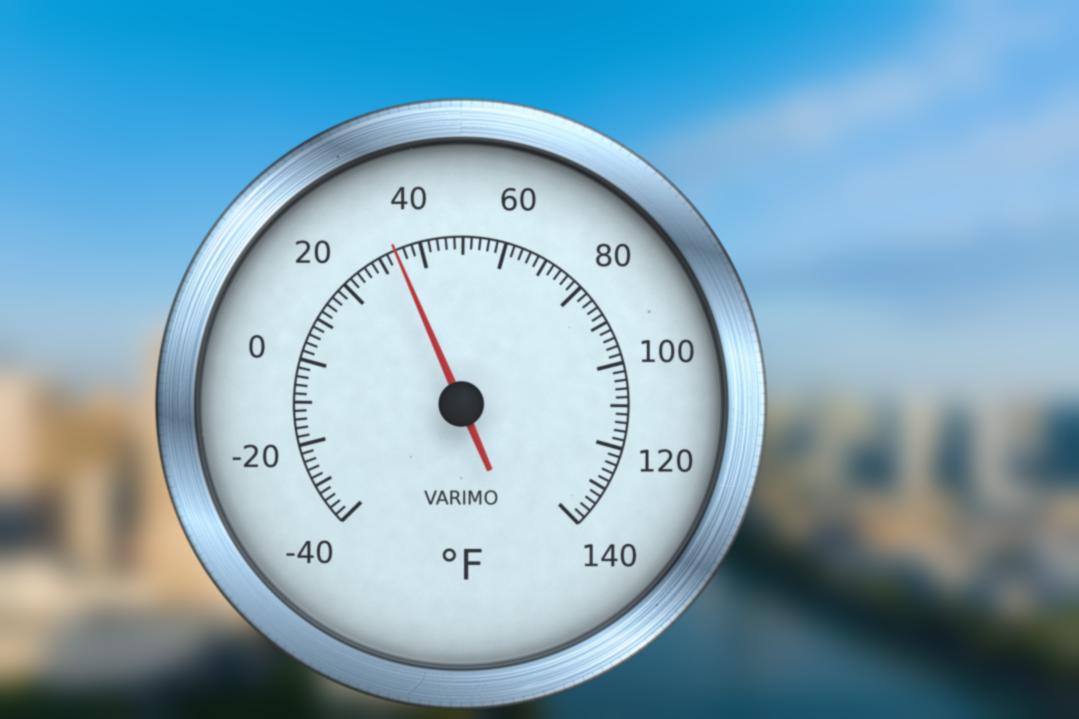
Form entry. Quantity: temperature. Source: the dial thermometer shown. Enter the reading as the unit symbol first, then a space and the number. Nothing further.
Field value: °F 34
